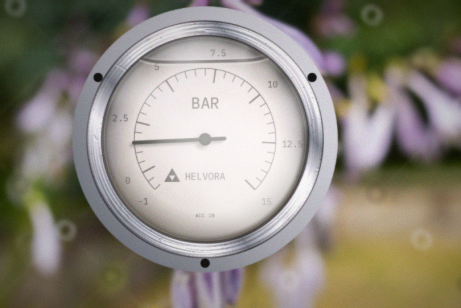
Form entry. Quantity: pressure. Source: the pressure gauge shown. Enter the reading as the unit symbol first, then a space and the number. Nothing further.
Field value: bar 1.5
